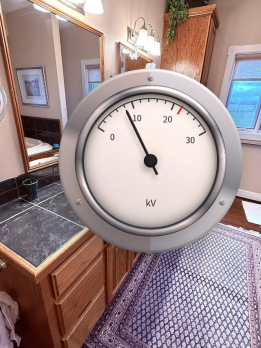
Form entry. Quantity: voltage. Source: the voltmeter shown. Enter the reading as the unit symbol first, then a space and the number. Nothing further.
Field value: kV 8
